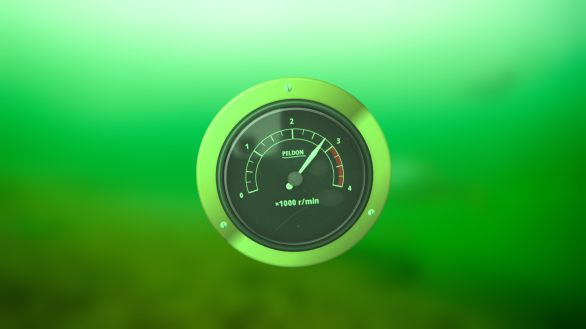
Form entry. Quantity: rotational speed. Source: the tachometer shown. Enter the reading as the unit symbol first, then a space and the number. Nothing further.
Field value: rpm 2750
